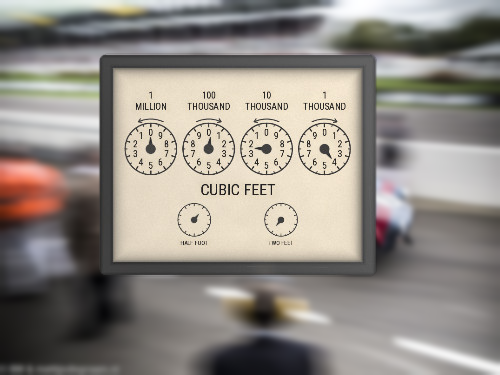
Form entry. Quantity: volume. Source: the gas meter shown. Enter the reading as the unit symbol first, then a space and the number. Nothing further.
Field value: ft³ 2400
